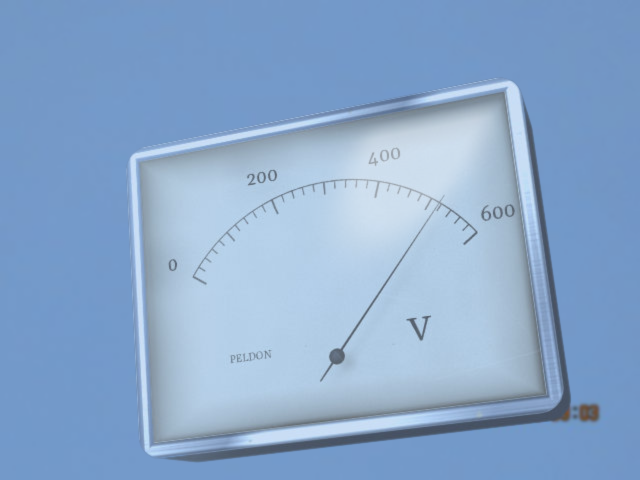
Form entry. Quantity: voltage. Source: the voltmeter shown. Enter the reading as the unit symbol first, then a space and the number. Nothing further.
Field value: V 520
